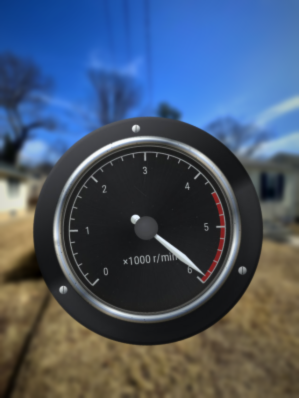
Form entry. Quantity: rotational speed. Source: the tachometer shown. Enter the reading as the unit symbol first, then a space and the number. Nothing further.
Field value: rpm 5900
